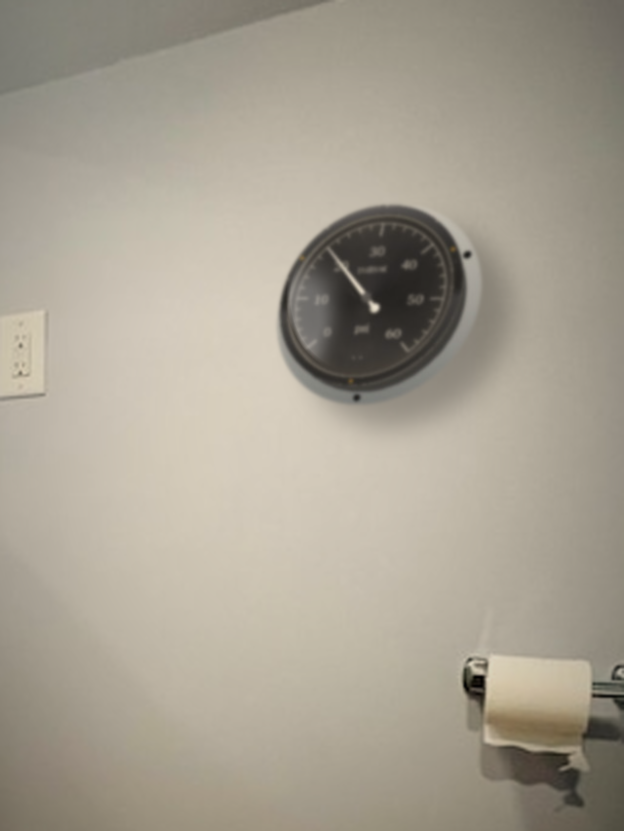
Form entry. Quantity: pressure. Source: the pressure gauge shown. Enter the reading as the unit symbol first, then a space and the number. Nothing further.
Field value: psi 20
